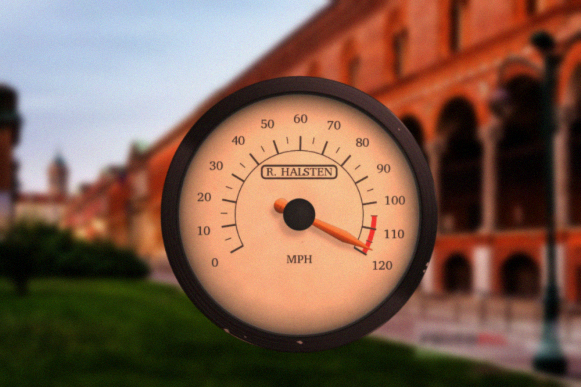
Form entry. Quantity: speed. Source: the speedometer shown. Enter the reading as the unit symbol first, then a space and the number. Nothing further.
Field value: mph 117.5
